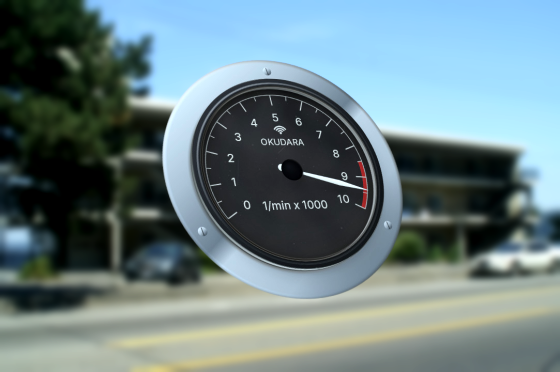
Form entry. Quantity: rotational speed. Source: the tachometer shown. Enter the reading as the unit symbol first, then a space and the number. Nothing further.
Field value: rpm 9500
